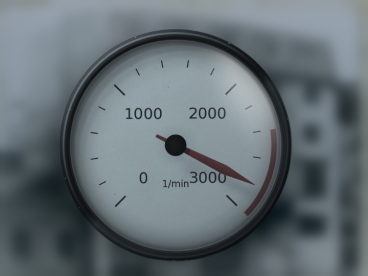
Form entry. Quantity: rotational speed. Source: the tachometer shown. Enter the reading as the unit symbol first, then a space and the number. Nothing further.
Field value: rpm 2800
